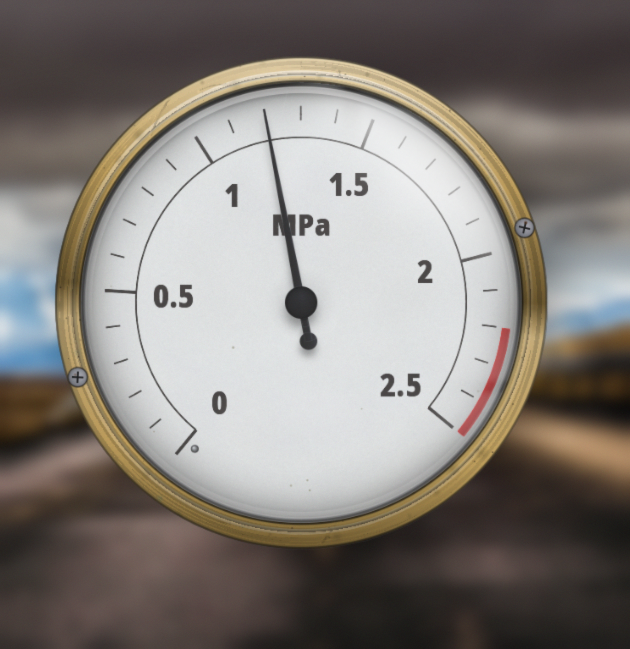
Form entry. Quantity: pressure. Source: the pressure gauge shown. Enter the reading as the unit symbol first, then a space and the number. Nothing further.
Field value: MPa 1.2
